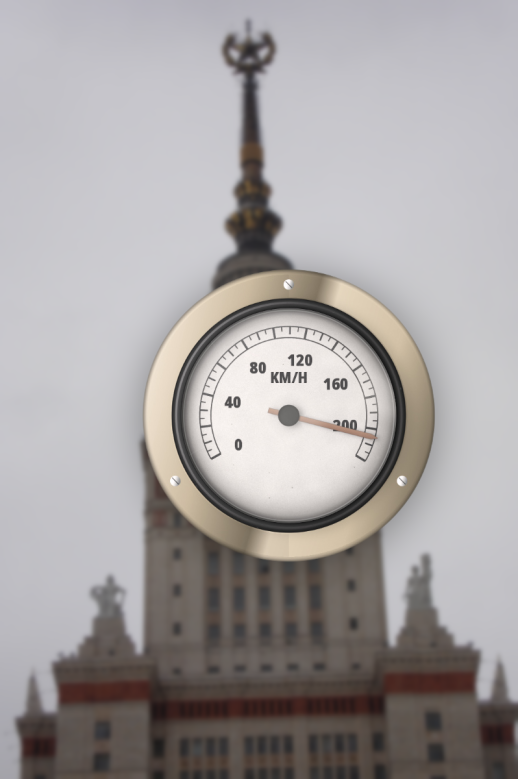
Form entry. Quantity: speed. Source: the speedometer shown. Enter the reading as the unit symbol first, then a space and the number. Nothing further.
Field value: km/h 205
